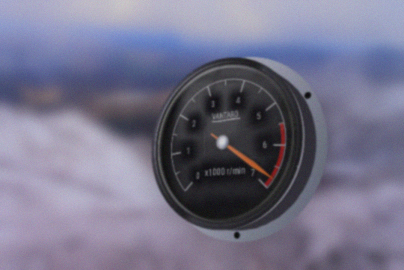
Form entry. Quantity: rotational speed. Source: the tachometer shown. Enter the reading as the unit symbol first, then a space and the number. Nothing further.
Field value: rpm 6750
